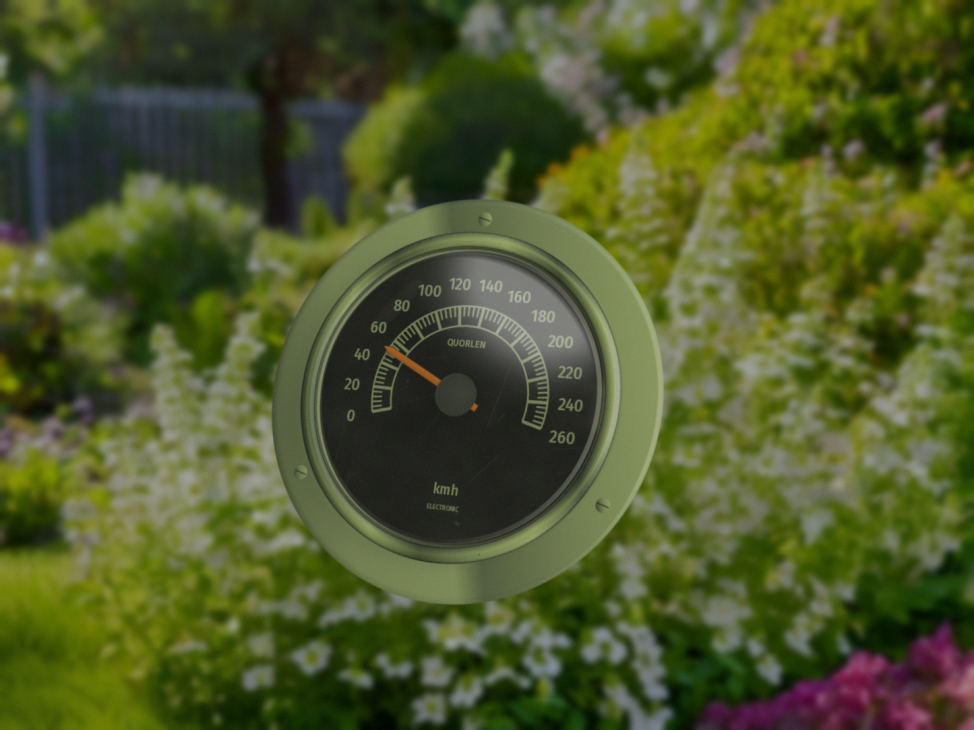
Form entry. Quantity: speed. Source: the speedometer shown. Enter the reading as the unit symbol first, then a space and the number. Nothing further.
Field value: km/h 52
